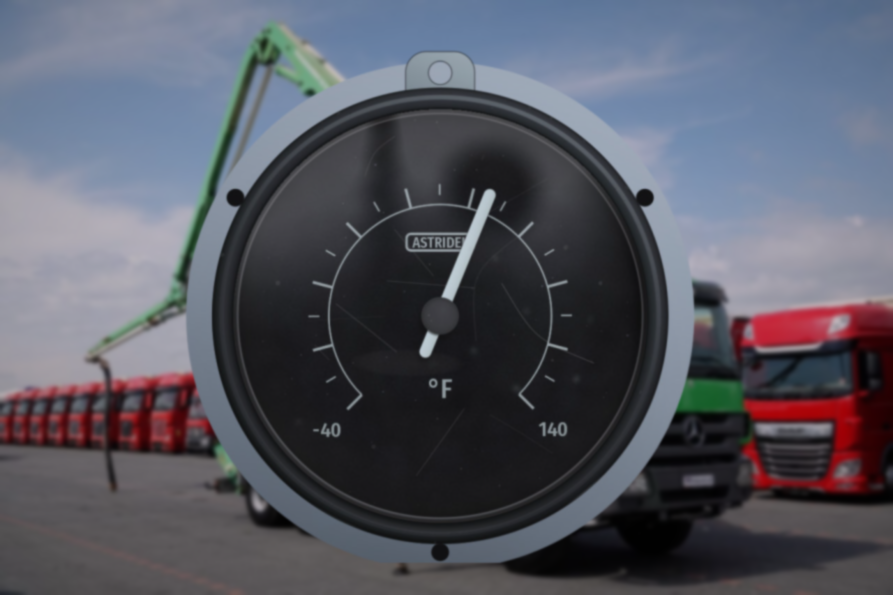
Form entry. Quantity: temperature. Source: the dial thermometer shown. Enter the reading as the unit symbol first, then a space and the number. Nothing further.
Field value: °F 65
